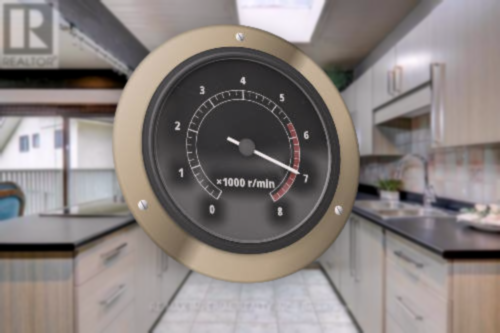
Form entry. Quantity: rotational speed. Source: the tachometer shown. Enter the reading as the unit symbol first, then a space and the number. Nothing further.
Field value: rpm 7000
